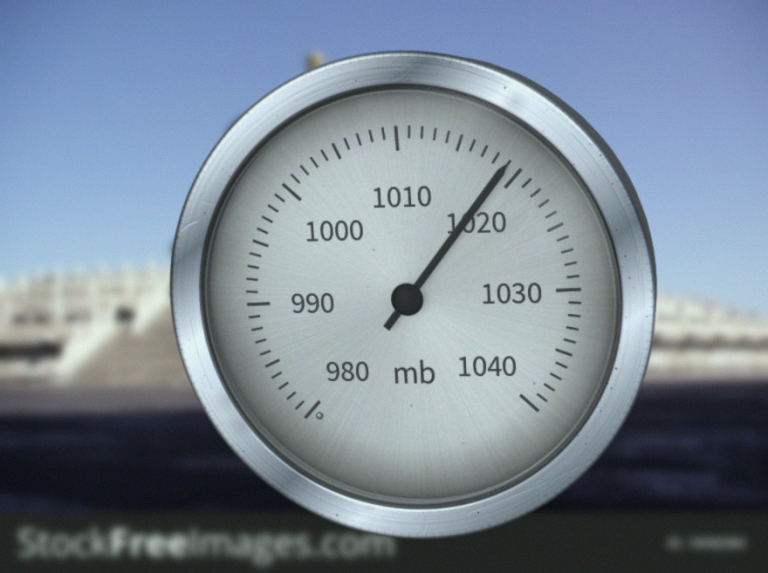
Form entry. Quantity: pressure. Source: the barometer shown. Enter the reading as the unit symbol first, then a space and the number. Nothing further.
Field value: mbar 1019
